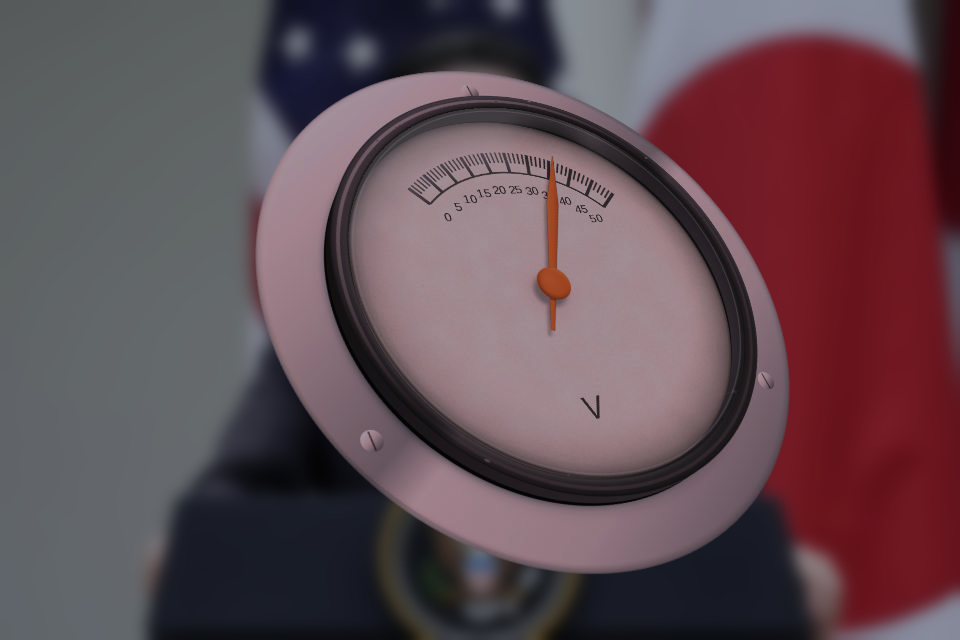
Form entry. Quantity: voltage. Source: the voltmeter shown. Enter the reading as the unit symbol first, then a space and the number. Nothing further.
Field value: V 35
